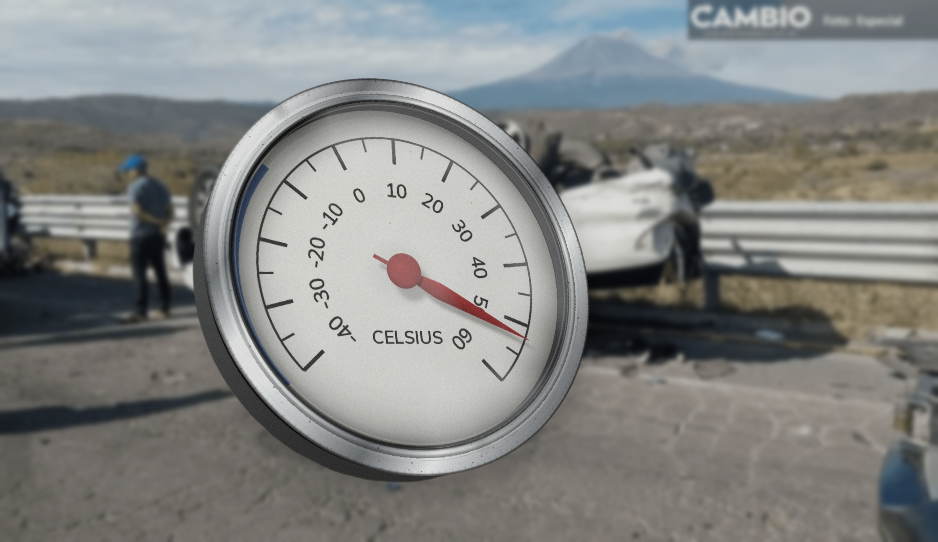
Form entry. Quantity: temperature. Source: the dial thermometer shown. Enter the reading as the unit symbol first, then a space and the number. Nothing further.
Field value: °C 52.5
